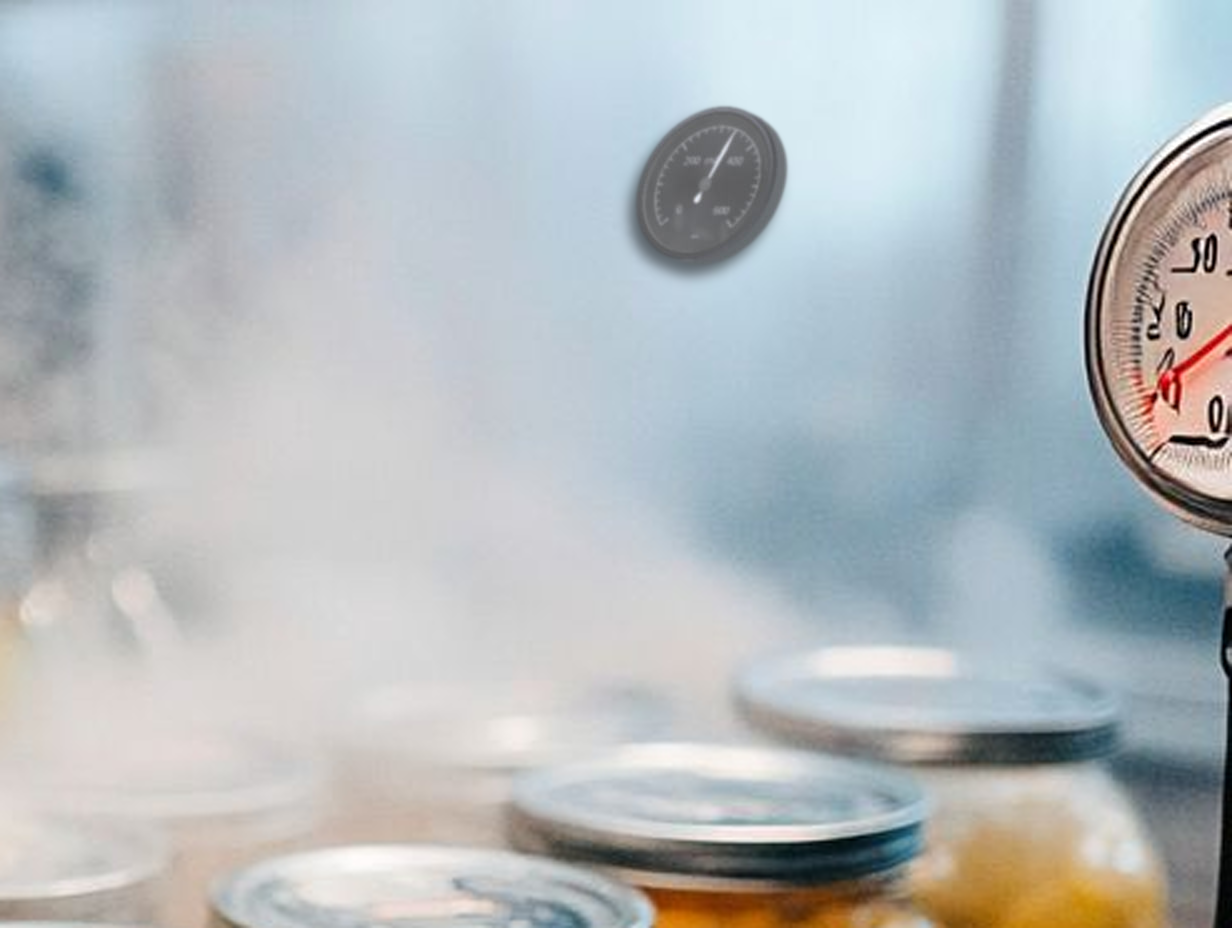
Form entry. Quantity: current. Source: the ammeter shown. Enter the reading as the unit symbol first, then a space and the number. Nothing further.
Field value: mA 340
